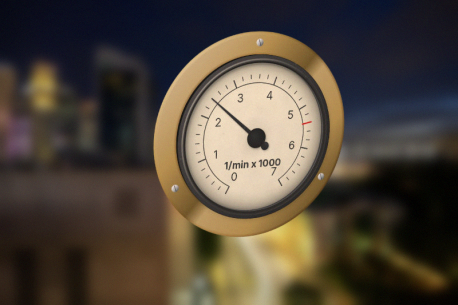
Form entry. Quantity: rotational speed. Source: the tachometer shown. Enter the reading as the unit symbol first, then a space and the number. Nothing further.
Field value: rpm 2400
